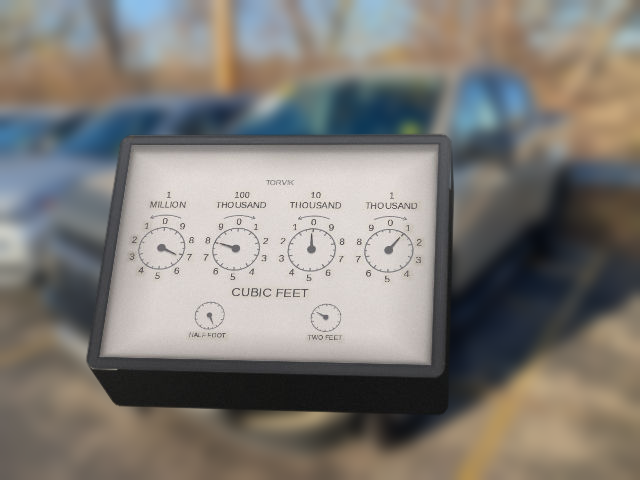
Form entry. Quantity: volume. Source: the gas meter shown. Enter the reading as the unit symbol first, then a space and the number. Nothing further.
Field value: ft³ 680100
